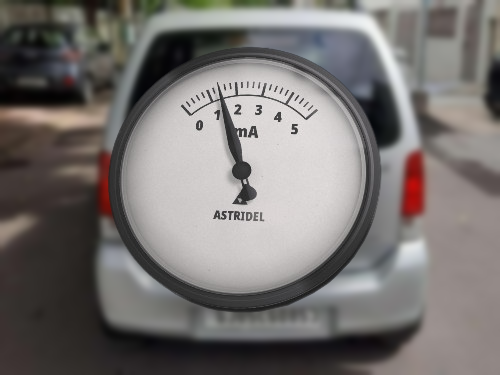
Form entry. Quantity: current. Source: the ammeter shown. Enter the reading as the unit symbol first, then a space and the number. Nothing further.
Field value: mA 1.4
